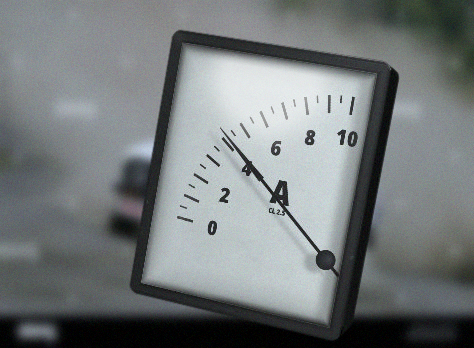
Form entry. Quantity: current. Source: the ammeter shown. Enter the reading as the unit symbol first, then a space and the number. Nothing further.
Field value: A 4.25
